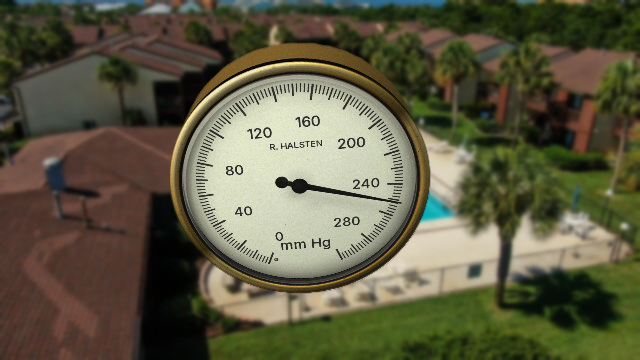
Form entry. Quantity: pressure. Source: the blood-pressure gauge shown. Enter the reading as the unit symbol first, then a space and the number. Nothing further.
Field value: mmHg 250
